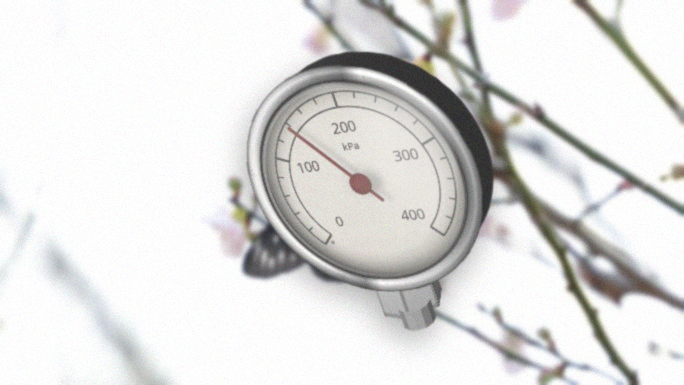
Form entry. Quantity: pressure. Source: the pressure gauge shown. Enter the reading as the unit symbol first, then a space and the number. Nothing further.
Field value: kPa 140
